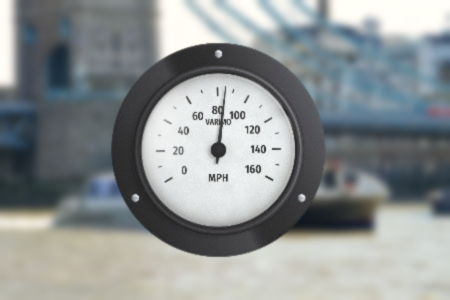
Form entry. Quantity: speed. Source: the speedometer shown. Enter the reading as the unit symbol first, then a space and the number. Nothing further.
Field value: mph 85
